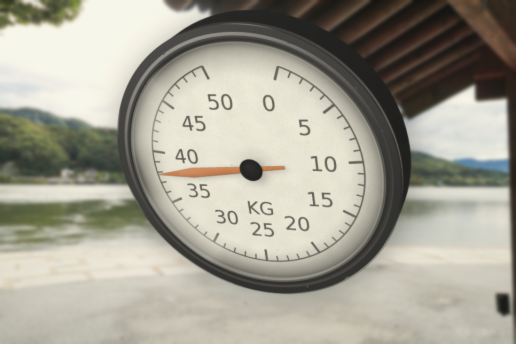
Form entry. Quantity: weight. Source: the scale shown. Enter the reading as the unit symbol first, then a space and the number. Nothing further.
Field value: kg 38
